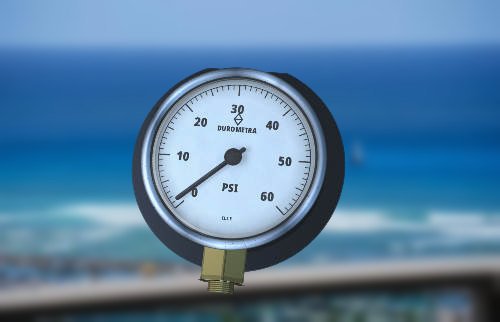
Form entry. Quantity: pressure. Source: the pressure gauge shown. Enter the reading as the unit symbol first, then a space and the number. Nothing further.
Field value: psi 1
